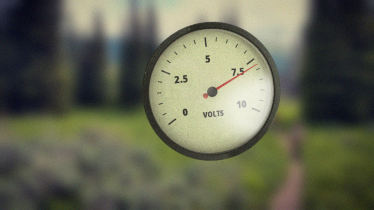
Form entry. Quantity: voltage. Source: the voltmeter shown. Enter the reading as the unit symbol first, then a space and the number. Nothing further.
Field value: V 7.75
